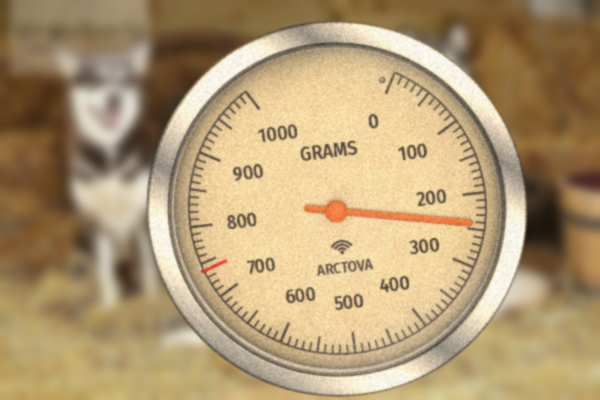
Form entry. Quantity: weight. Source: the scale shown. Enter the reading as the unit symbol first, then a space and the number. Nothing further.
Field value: g 240
